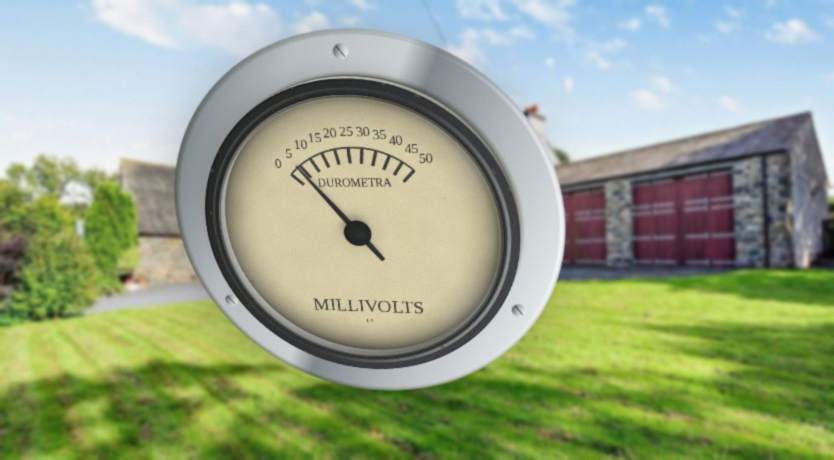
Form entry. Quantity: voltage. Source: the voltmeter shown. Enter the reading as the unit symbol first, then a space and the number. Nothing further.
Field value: mV 5
